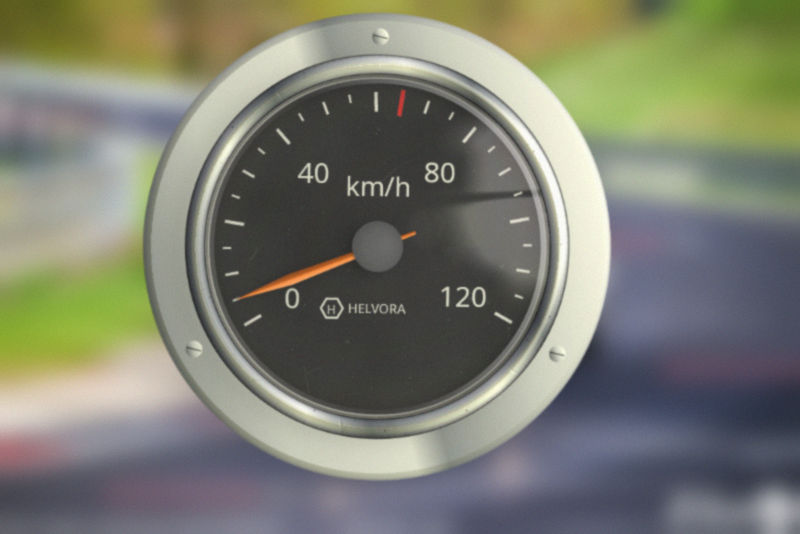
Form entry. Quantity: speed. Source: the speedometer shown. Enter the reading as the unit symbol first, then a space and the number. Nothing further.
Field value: km/h 5
